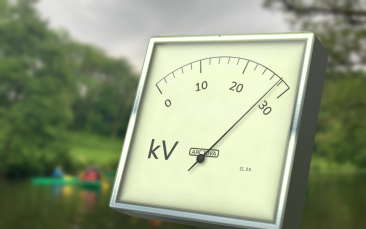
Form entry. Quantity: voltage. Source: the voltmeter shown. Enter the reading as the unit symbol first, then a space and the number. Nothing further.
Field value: kV 28
